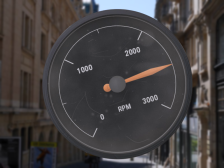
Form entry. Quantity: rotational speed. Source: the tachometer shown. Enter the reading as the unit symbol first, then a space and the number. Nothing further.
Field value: rpm 2500
